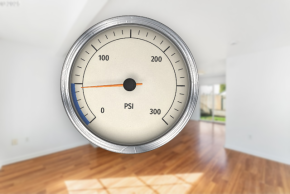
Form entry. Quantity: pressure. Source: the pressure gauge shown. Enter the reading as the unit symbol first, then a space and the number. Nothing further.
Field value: psi 45
